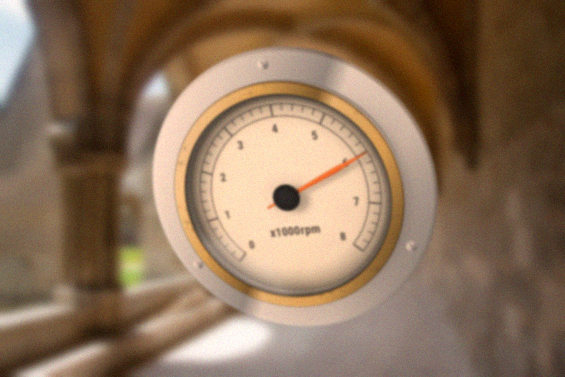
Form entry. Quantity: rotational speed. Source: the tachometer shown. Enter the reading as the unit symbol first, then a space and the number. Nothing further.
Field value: rpm 6000
